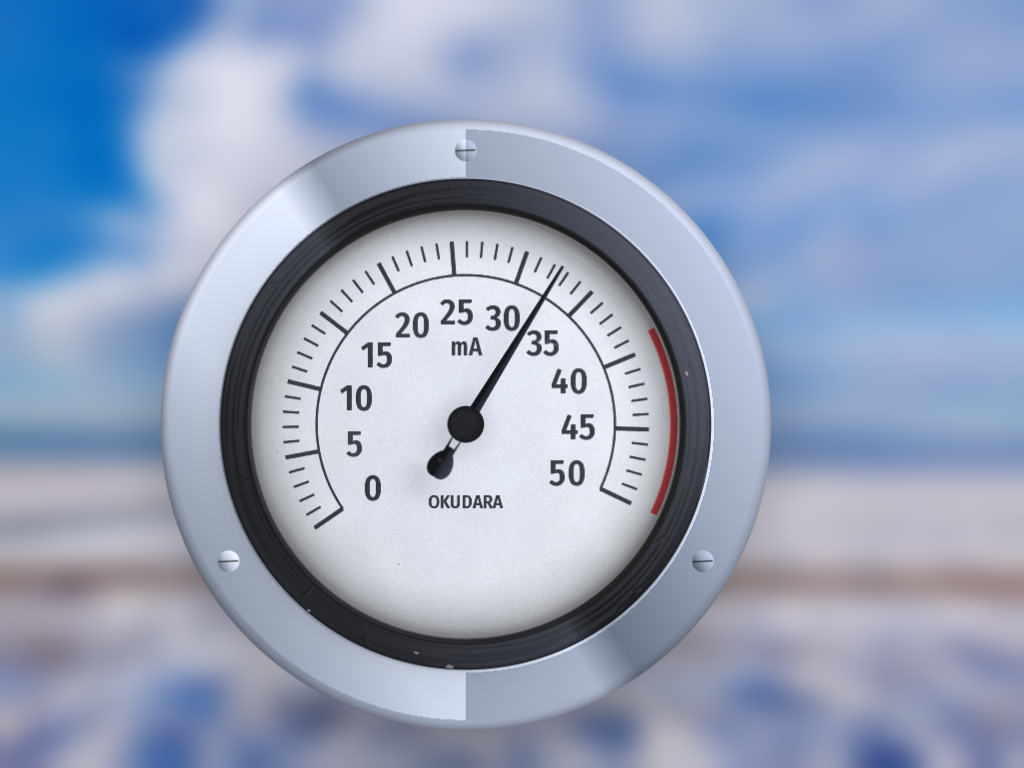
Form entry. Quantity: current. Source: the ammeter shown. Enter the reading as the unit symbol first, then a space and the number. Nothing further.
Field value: mA 32.5
